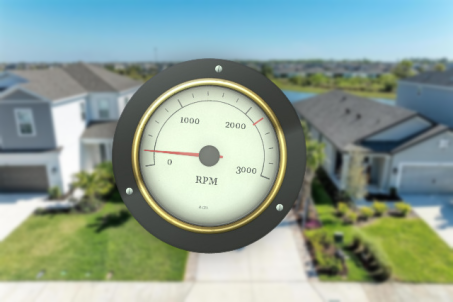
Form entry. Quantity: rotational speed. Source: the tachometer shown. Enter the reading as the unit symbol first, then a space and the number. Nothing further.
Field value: rpm 200
